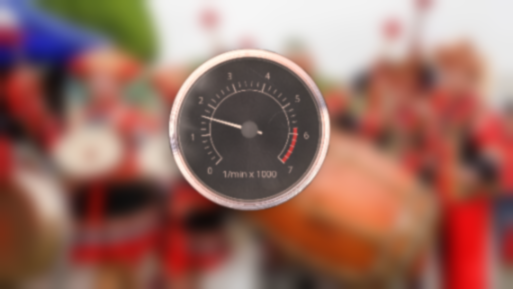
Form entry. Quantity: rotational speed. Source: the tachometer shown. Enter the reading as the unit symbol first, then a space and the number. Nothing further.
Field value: rpm 1600
